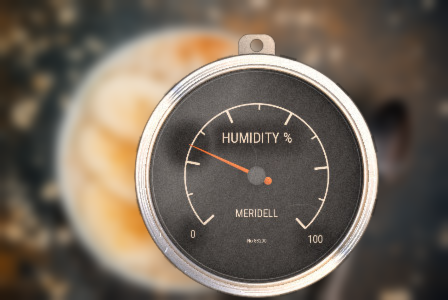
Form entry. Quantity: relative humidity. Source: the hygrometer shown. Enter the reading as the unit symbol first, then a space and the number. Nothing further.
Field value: % 25
